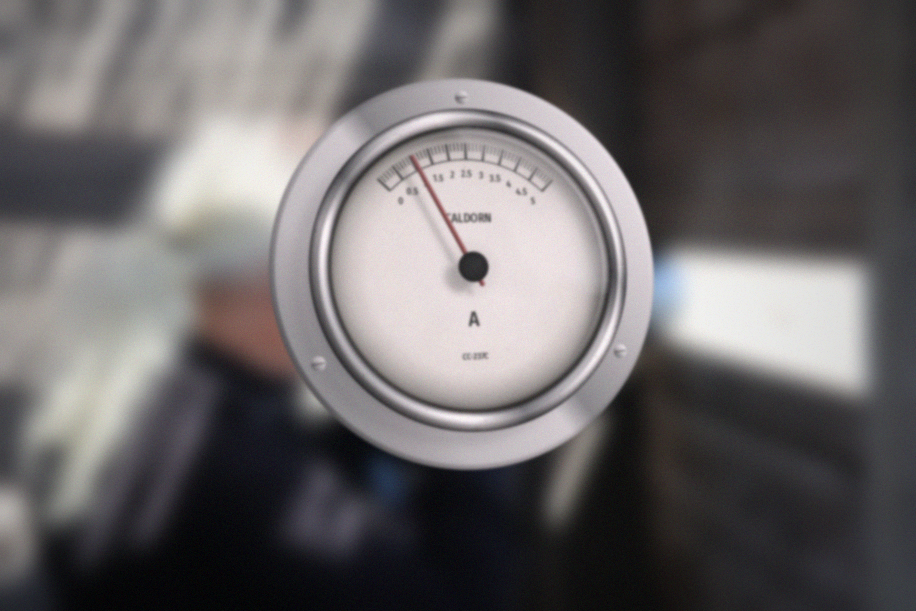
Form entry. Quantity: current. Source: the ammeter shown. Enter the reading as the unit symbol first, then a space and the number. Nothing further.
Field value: A 1
